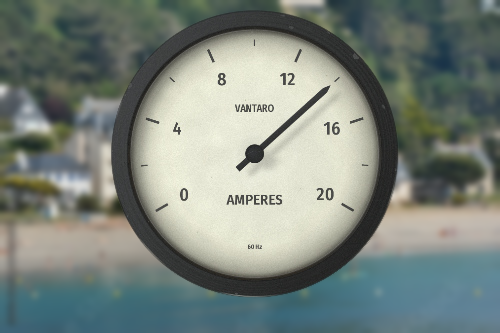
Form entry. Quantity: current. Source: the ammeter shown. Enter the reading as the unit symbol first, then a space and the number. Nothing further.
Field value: A 14
